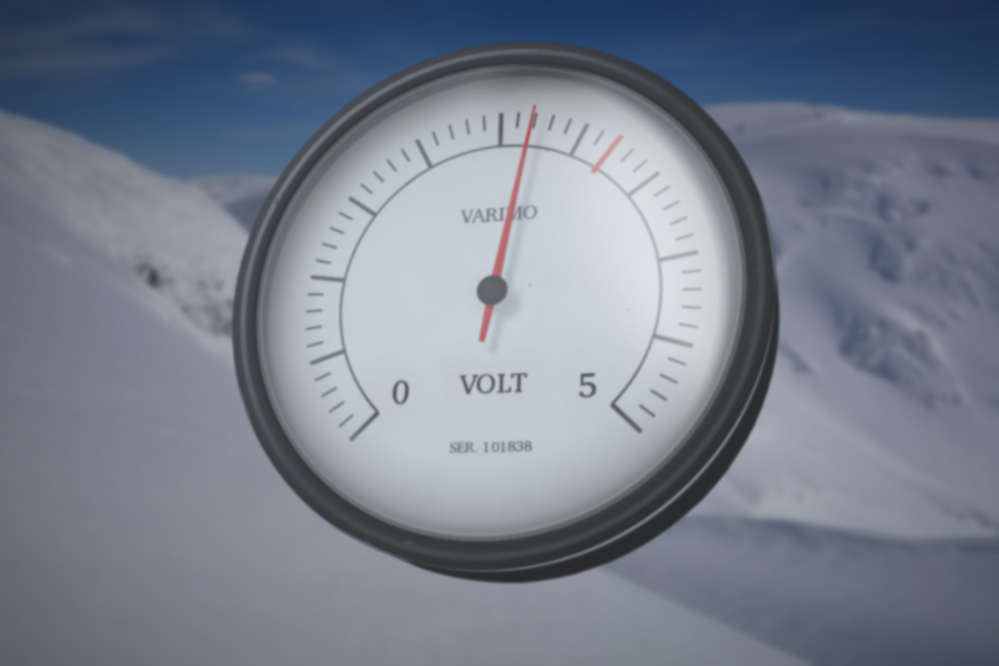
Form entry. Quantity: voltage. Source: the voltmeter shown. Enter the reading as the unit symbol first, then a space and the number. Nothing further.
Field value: V 2.7
